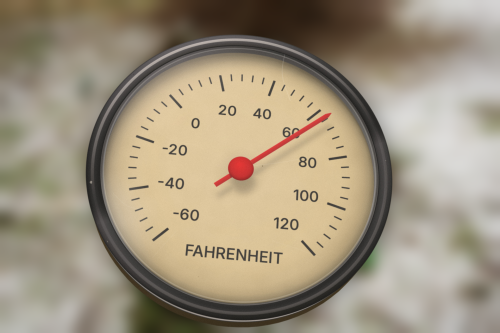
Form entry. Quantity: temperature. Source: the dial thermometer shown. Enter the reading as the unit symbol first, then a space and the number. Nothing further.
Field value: °F 64
